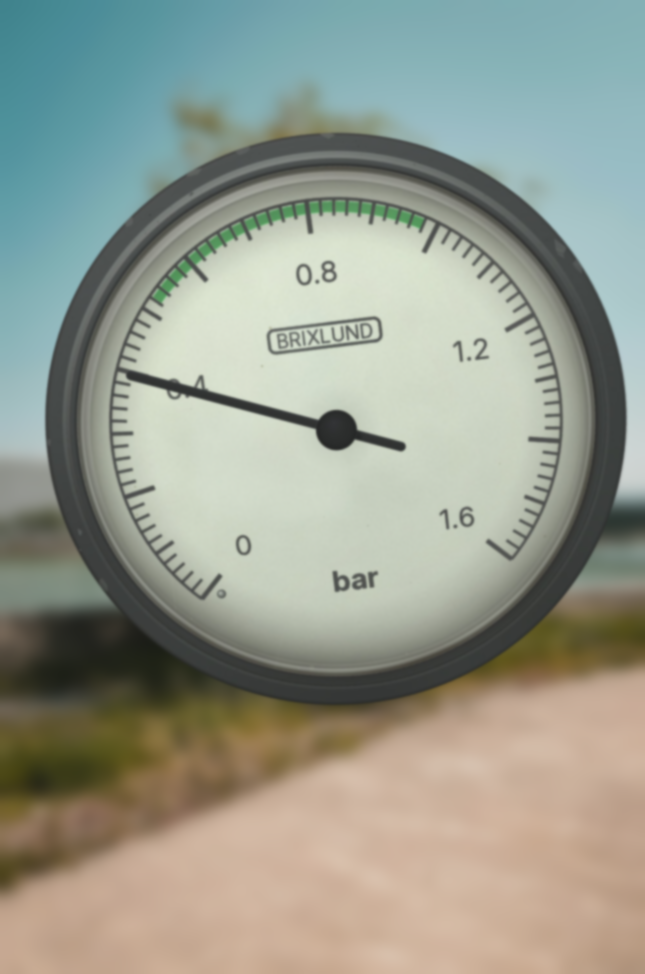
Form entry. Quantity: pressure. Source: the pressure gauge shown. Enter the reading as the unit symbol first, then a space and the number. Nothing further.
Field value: bar 0.4
